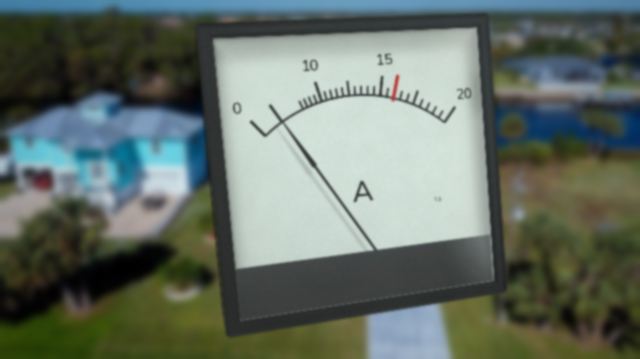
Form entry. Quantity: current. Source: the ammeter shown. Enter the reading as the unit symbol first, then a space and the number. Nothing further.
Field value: A 5
